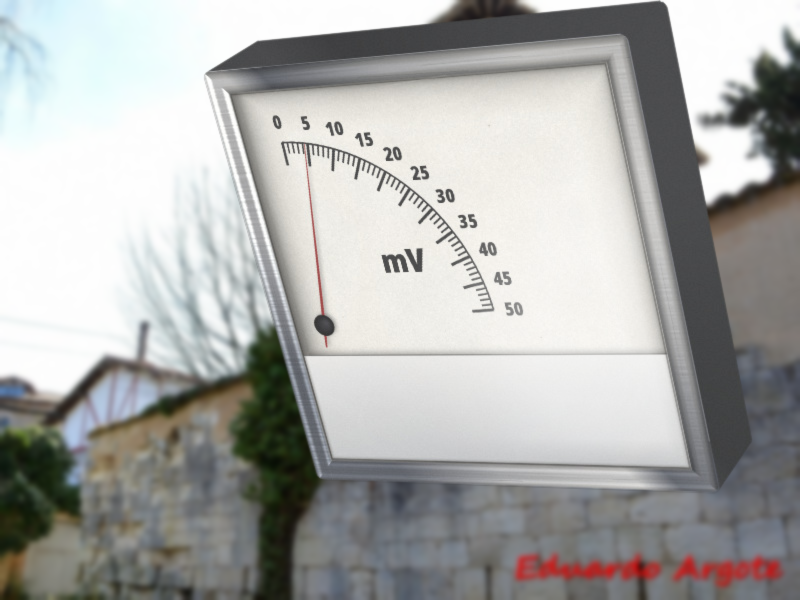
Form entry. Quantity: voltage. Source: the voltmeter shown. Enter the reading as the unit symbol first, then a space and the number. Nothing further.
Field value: mV 5
